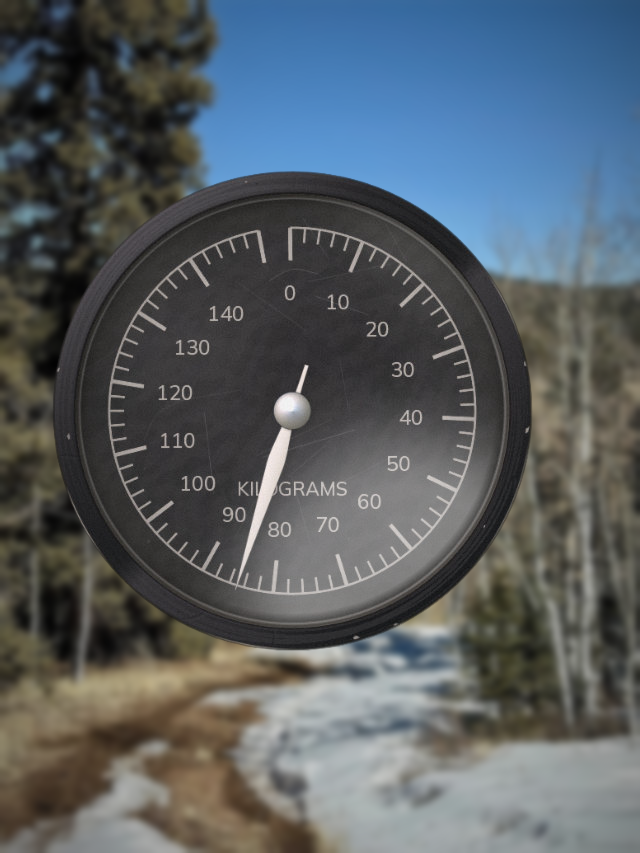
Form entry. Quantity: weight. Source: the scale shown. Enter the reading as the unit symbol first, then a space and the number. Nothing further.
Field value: kg 85
